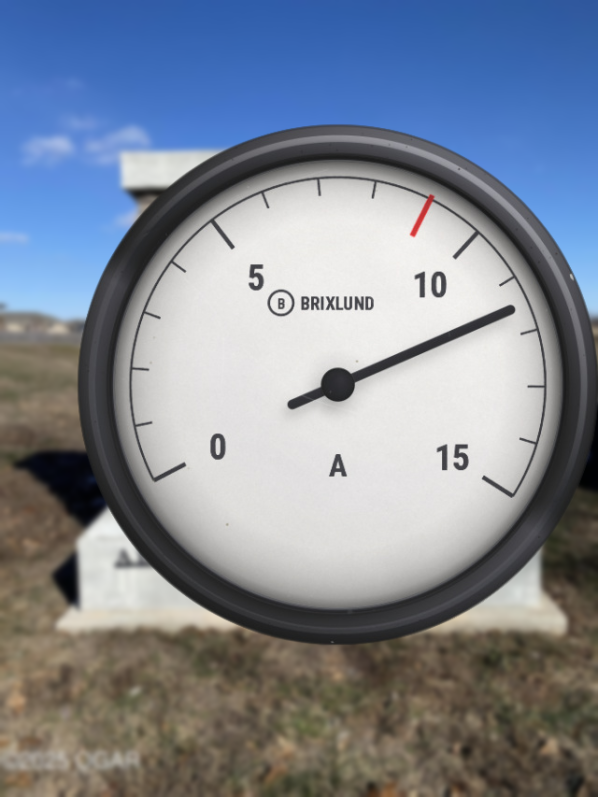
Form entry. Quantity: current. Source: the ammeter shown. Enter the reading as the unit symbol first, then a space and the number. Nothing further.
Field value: A 11.5
